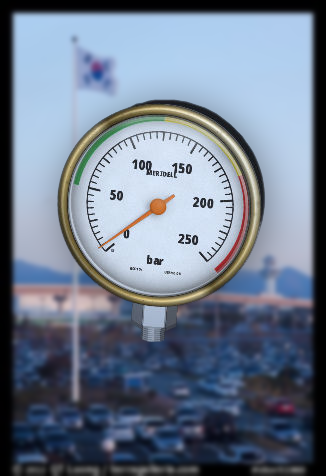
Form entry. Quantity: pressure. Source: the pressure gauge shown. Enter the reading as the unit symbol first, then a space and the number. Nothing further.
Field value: bar 5
